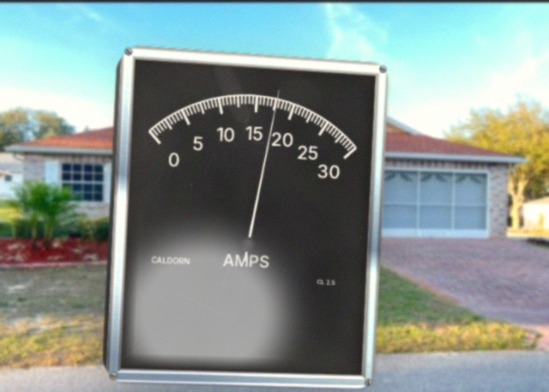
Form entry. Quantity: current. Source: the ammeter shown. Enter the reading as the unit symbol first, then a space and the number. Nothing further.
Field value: A 17.5
